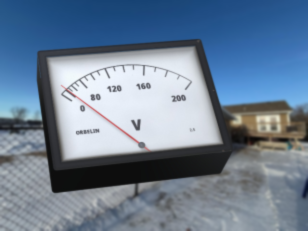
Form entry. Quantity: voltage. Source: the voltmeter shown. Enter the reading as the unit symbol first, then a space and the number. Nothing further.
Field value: V 40
